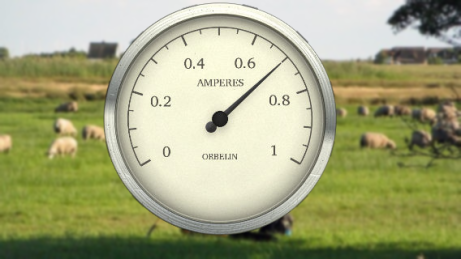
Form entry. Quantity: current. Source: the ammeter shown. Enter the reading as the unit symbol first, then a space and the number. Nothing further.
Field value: A 0.7
